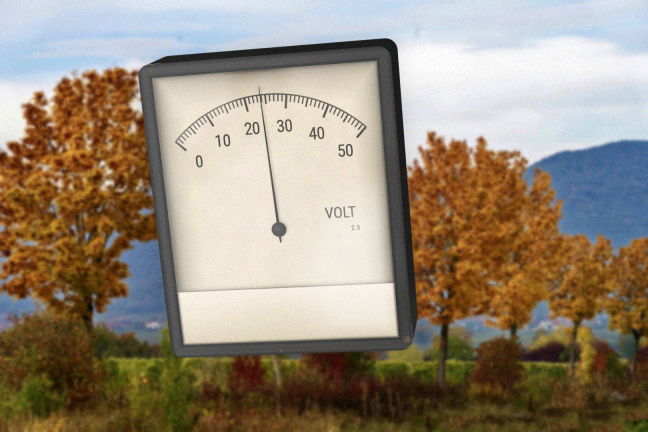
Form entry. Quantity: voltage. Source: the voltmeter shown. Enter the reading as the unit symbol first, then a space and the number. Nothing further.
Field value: V 24
